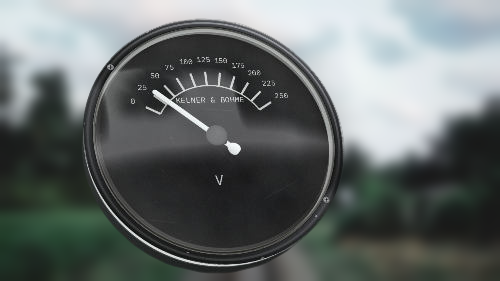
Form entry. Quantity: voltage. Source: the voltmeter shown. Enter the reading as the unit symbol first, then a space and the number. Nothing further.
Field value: V 25
